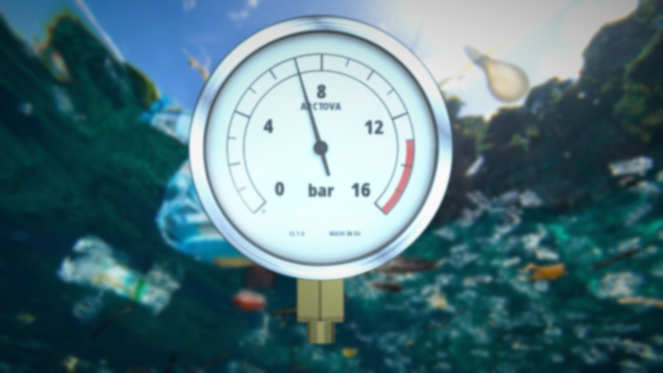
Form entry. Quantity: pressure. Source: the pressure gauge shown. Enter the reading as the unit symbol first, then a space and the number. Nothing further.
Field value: bar 7
